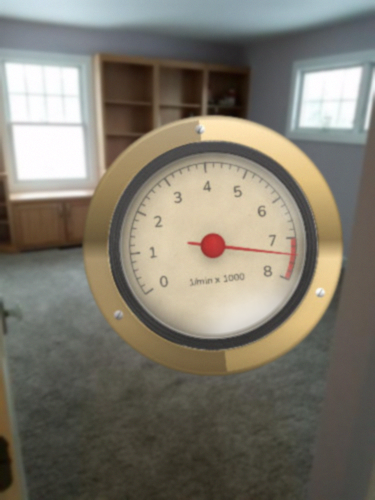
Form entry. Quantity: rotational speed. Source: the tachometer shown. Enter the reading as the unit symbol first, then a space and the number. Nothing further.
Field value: rpm 7400
